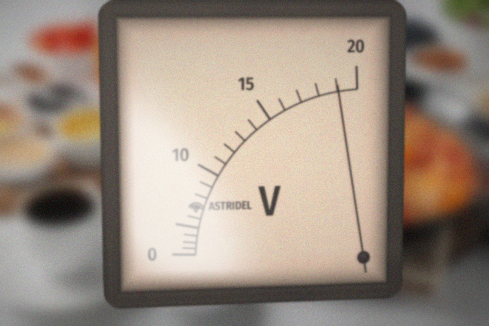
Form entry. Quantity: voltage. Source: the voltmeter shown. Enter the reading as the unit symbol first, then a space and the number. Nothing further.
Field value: V 19
